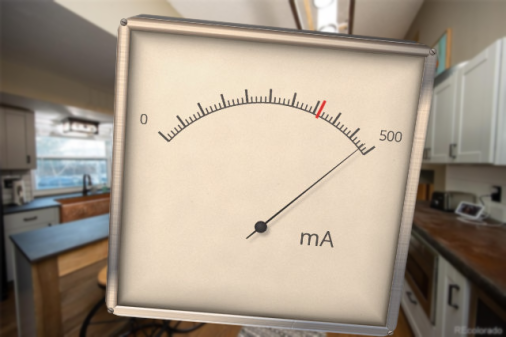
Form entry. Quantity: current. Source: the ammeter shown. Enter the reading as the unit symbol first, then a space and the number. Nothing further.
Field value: mA 480
